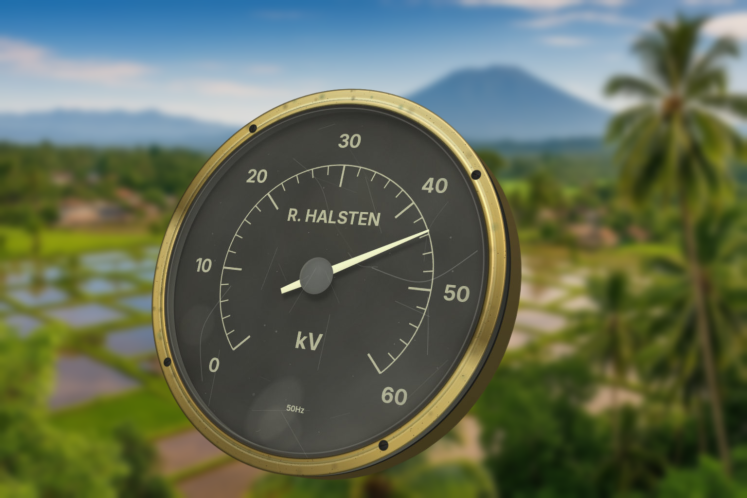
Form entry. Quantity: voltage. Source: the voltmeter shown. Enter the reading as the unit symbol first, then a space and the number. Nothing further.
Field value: kV 44
